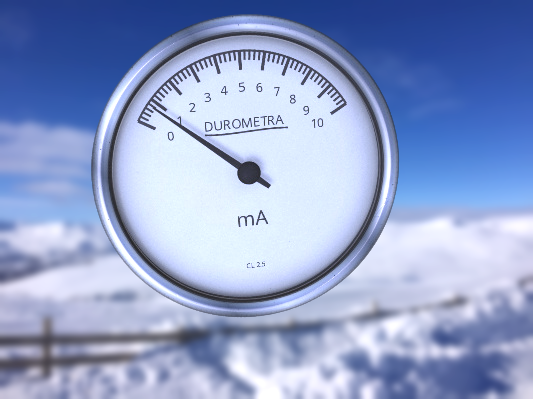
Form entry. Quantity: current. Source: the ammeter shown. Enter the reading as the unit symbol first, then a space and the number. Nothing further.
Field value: mA 0.8
